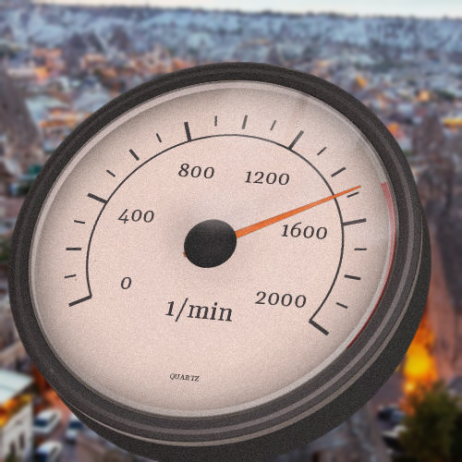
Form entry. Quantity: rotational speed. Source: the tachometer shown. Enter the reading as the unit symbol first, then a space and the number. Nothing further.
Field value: rpm 1500
